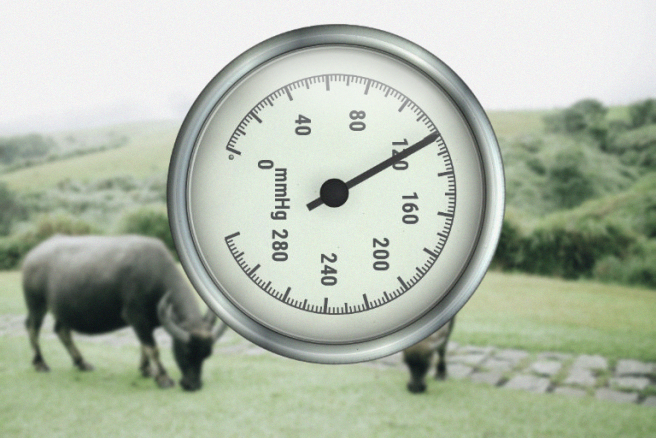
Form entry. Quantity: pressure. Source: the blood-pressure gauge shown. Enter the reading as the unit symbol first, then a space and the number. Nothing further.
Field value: mmHg 122
